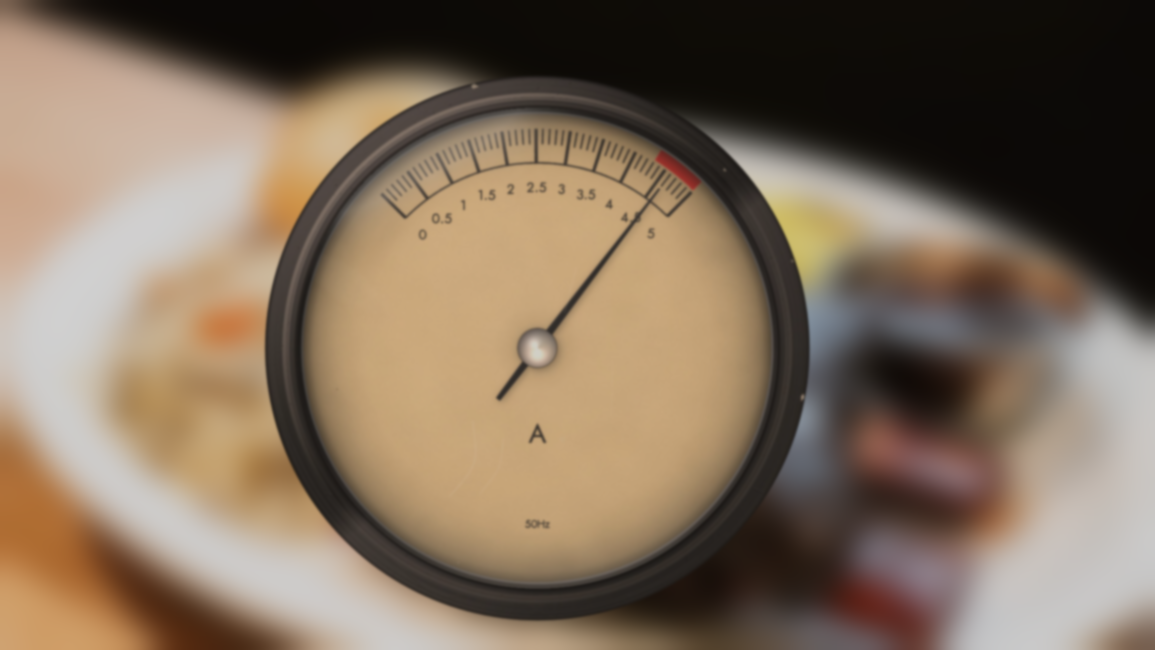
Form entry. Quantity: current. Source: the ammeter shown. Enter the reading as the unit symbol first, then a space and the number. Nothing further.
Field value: A 4.6
